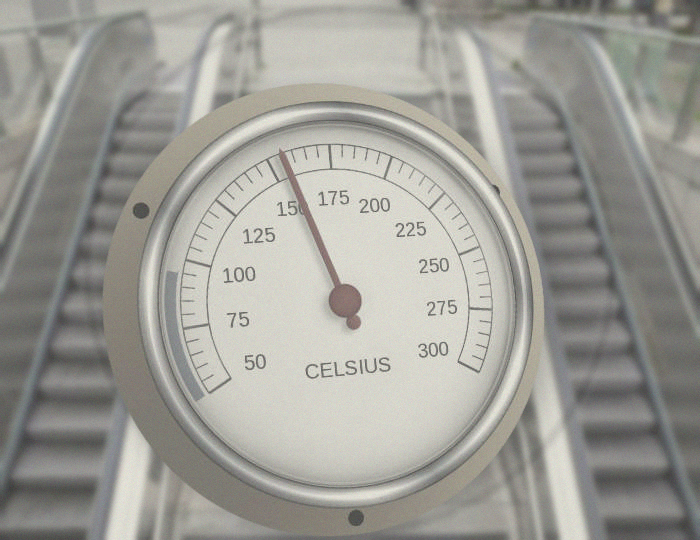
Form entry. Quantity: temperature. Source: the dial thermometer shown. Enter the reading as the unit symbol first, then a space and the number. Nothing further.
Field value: °C 155
